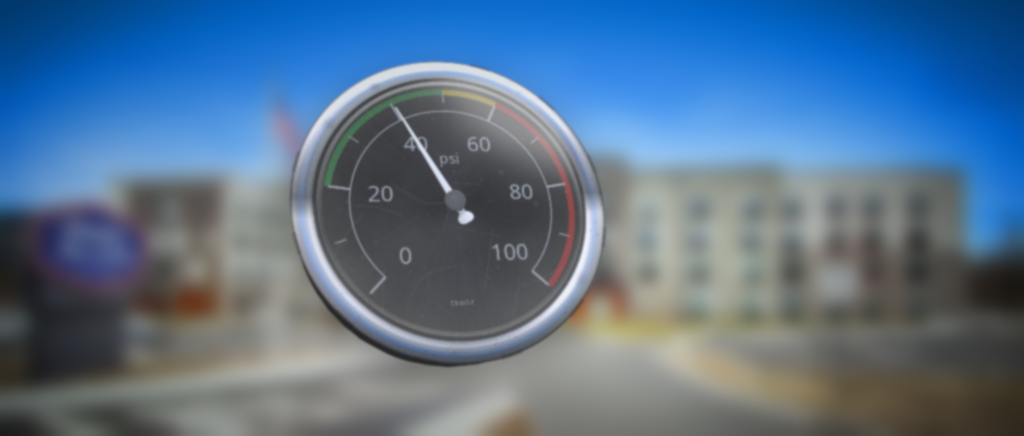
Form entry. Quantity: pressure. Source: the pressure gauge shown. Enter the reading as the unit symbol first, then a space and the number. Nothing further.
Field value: psi 40
